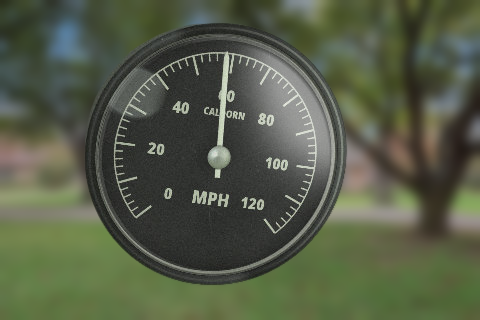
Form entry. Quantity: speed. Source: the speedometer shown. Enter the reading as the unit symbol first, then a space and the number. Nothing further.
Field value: mph 58
